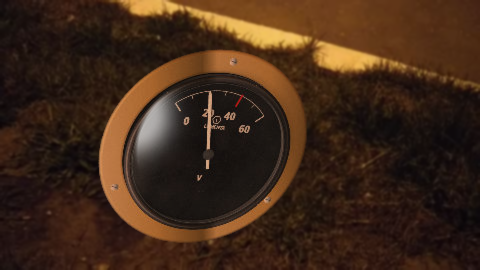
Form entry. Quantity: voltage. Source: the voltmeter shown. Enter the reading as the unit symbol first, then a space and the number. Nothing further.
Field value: V 20
